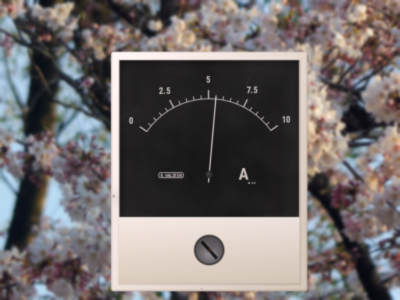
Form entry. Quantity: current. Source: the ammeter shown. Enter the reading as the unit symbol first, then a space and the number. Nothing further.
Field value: A 5.5
